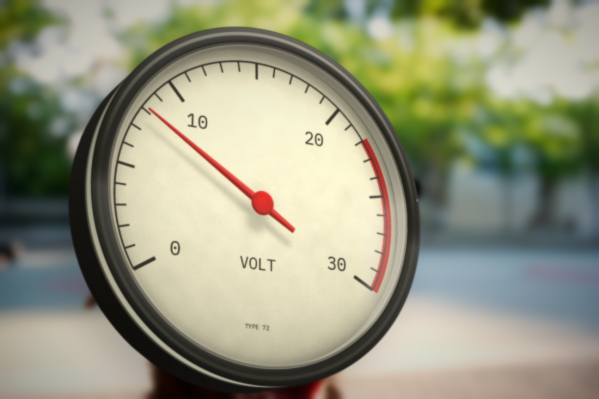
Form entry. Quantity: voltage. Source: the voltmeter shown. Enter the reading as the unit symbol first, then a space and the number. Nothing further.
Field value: V 8
